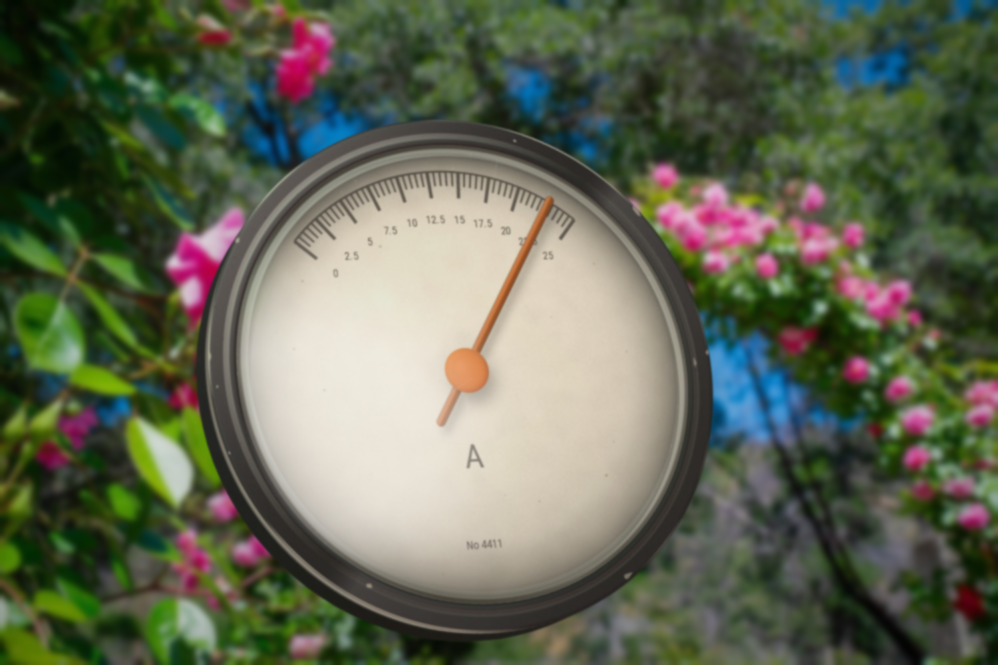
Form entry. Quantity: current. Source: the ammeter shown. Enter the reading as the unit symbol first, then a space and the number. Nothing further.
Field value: A 22.5
